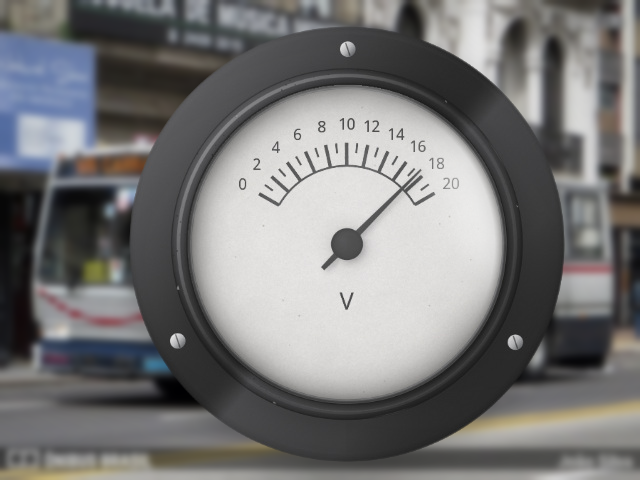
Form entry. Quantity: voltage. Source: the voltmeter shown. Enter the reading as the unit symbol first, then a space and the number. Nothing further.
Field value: V 17.5
